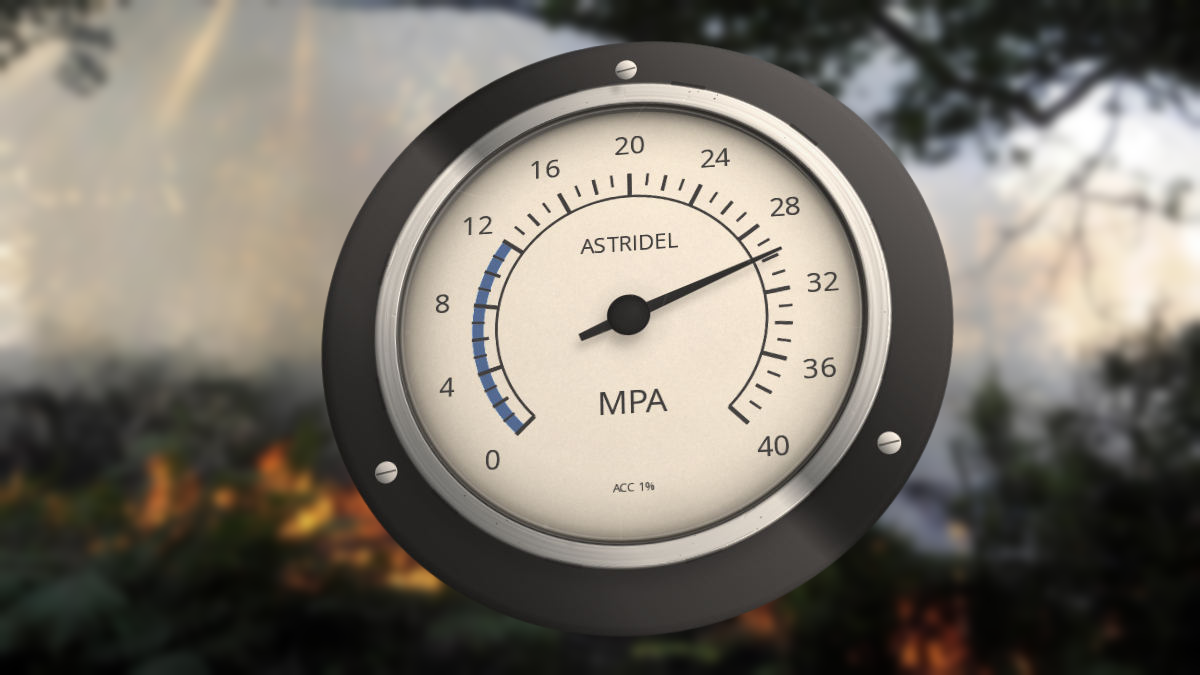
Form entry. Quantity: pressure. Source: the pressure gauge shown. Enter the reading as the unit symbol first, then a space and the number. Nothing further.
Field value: MPa 30
